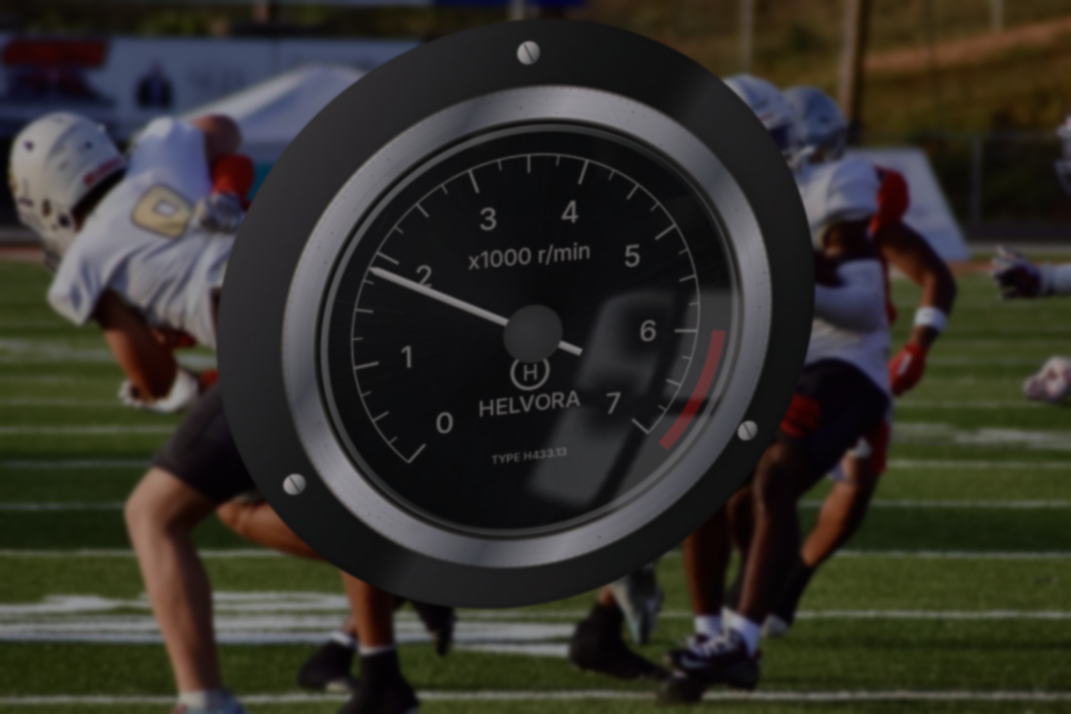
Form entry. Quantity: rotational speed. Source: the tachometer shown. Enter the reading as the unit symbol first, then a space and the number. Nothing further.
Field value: rpm 1875
